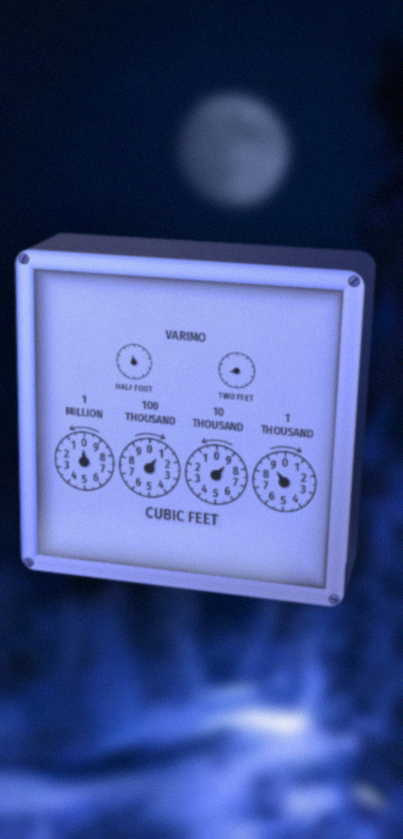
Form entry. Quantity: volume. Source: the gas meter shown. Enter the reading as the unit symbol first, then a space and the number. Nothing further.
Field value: ft³ 8900
